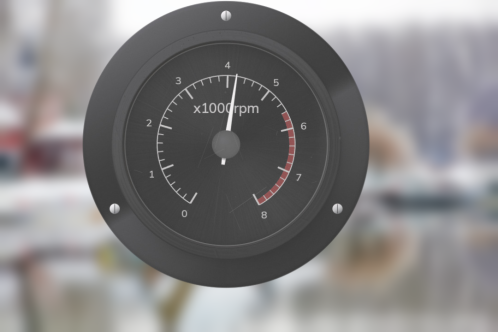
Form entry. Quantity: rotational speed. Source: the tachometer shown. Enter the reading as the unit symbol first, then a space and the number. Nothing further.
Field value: rpm 4200
